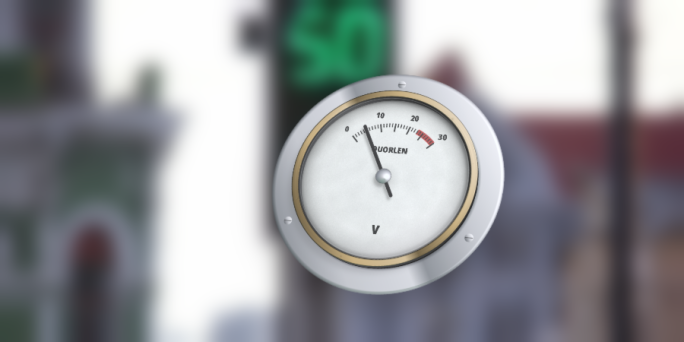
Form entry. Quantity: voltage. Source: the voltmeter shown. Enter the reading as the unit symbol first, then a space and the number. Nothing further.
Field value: V 5
